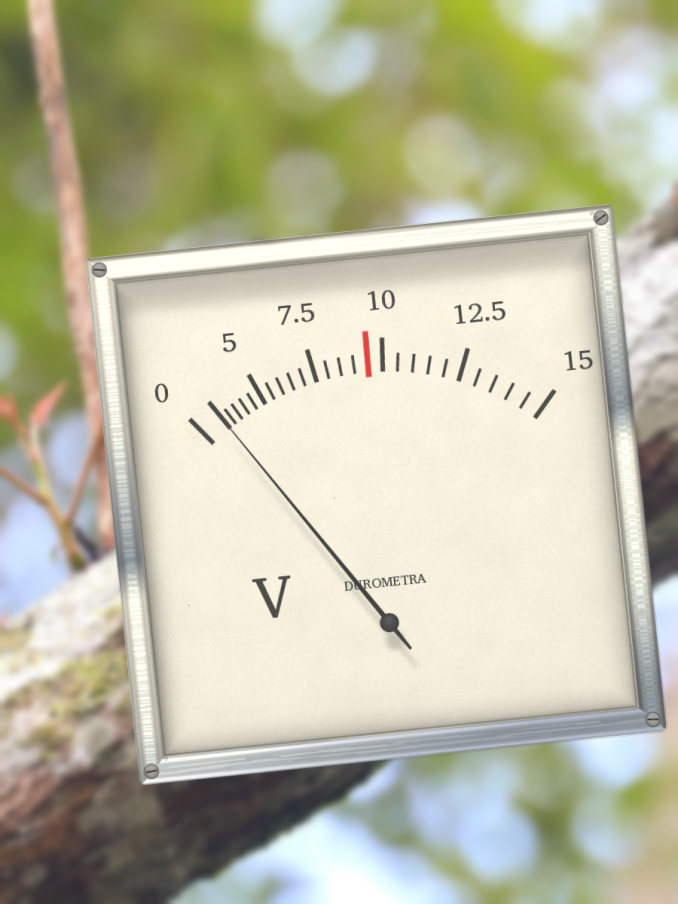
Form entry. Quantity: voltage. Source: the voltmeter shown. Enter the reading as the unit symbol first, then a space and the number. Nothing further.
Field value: V 2.5
